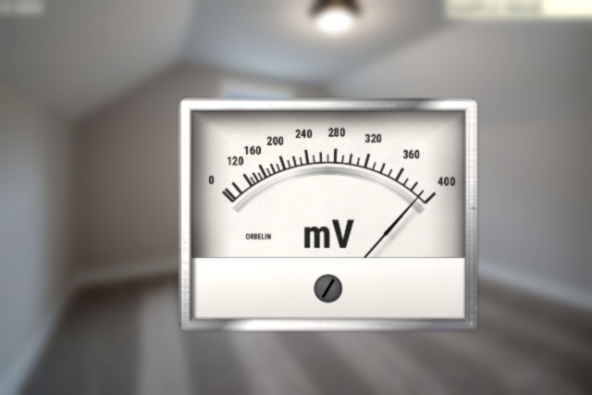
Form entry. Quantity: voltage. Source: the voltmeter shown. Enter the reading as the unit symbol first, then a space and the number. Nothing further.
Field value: mV 390
